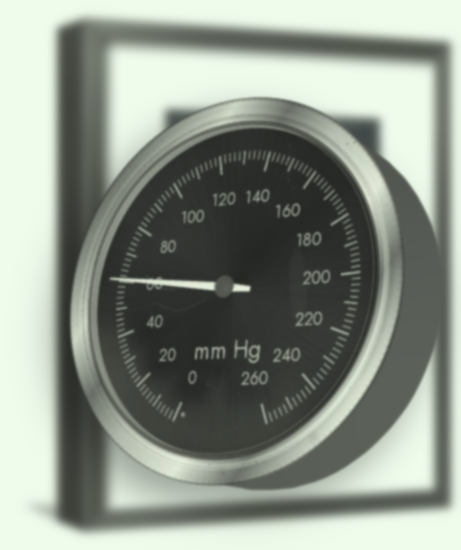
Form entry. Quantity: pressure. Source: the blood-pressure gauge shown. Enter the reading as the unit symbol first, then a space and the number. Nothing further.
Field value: mmHg 60
